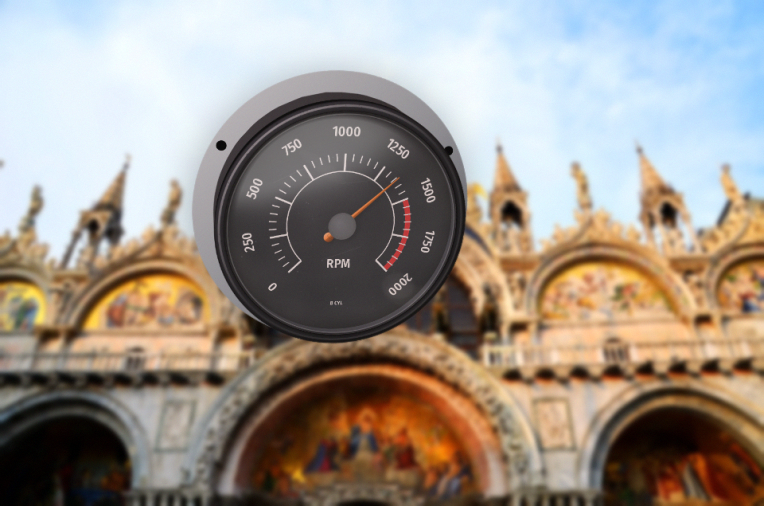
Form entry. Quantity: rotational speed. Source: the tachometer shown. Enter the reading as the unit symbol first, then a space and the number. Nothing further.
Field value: rpm 1350
